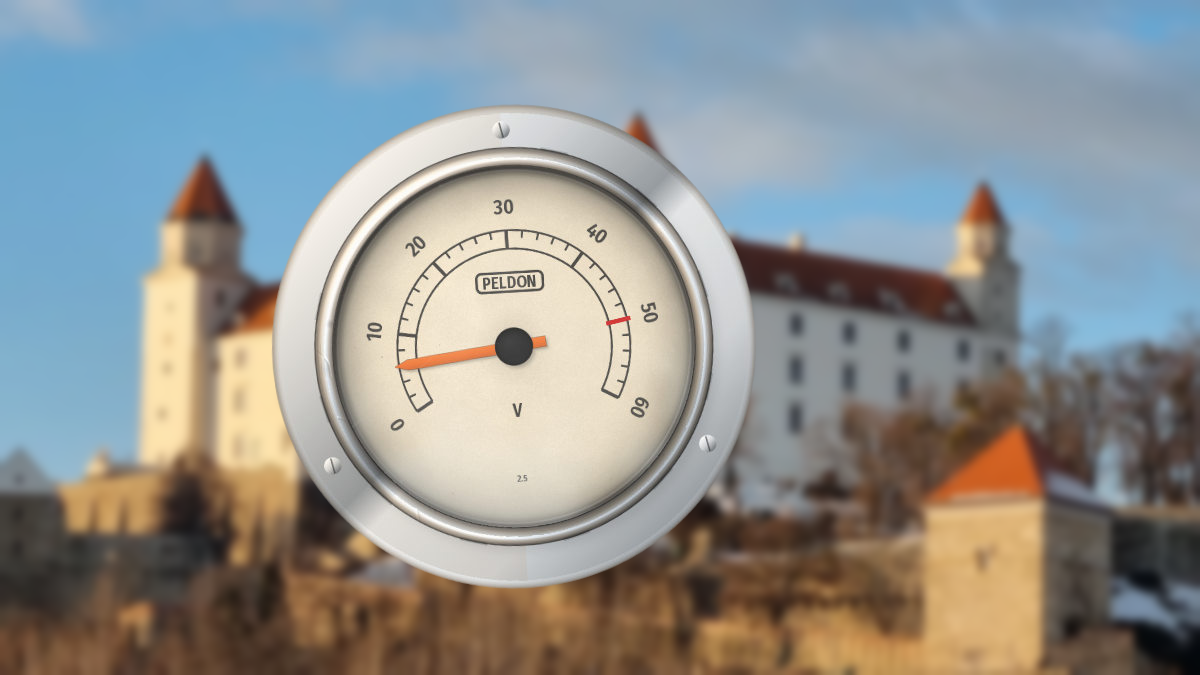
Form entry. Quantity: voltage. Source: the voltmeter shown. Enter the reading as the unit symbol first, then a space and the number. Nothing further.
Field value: V 6
